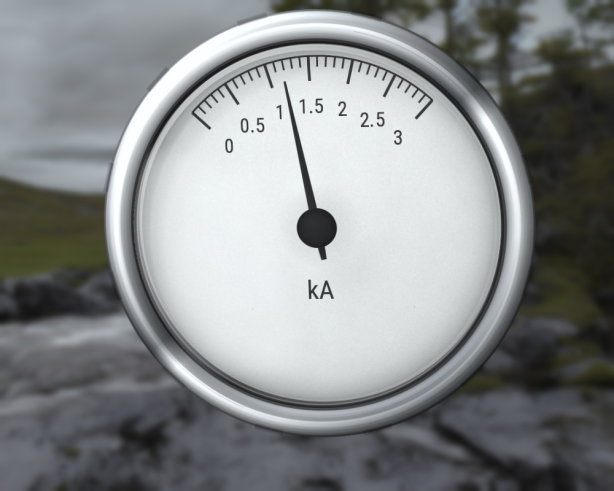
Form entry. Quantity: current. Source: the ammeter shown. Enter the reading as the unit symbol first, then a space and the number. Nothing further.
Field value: kA 1.2
